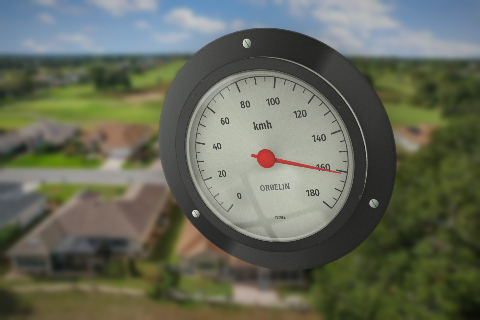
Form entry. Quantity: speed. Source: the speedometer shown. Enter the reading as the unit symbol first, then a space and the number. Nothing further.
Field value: km/h 160
